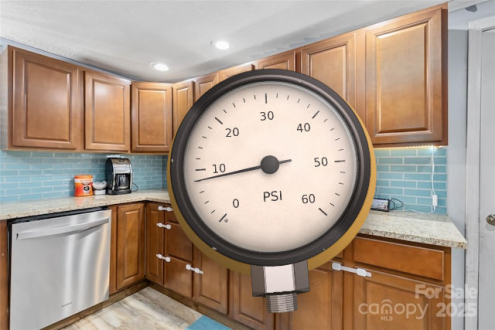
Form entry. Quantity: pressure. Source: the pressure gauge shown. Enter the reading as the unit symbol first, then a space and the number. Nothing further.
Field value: psi 8
